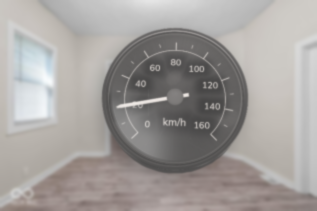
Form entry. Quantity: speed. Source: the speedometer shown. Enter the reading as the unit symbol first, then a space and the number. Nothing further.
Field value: km/h 20
